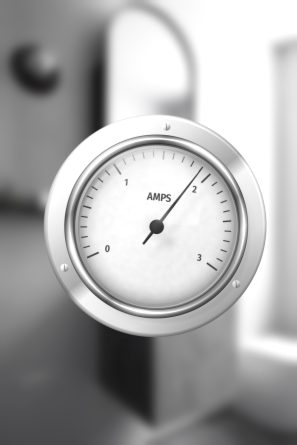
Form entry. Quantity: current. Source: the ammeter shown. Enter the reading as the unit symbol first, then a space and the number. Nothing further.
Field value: A 1.9
